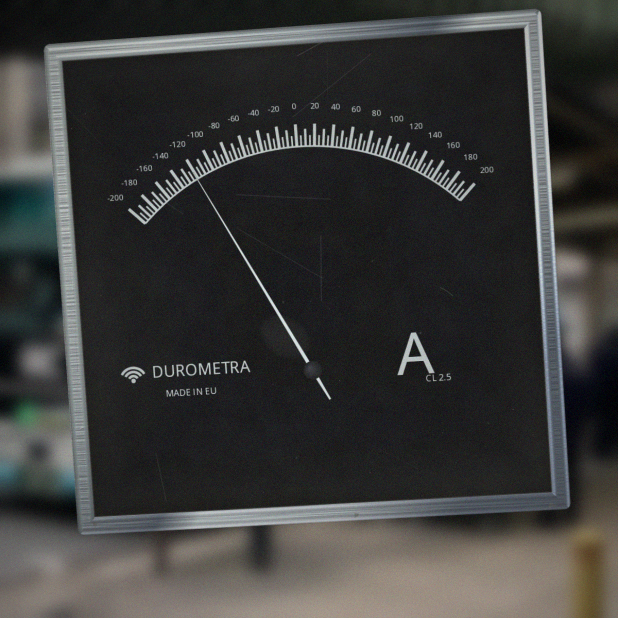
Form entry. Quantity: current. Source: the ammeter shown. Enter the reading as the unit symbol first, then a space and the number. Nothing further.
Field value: A -120
